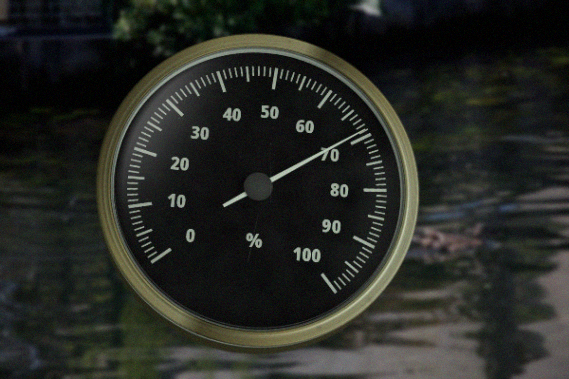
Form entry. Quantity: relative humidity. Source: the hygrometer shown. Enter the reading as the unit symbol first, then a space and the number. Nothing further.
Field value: % 69
